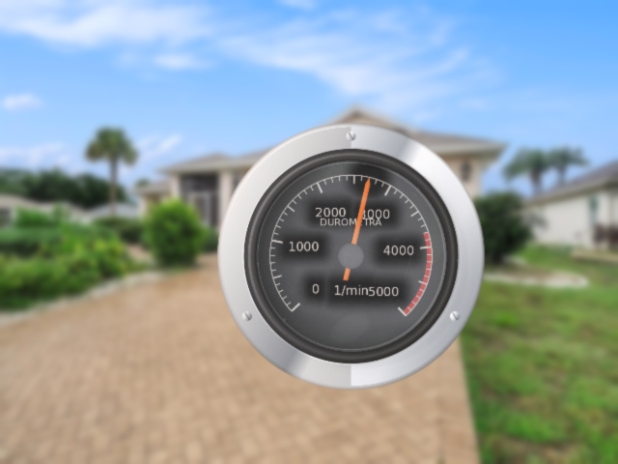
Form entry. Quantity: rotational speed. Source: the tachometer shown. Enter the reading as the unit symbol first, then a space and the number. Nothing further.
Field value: rpm 2700
